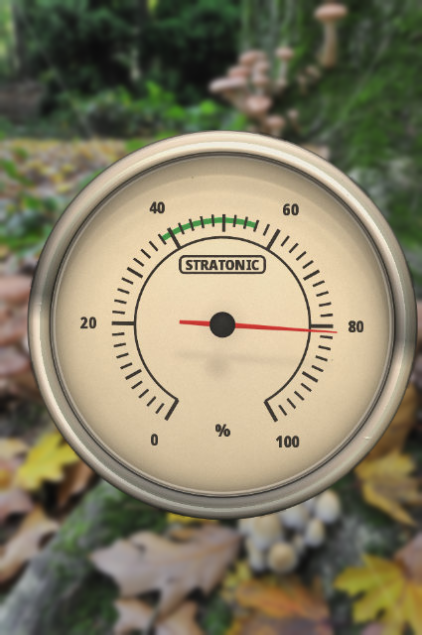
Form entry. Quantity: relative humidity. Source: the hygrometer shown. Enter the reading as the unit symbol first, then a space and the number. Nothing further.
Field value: % 81
